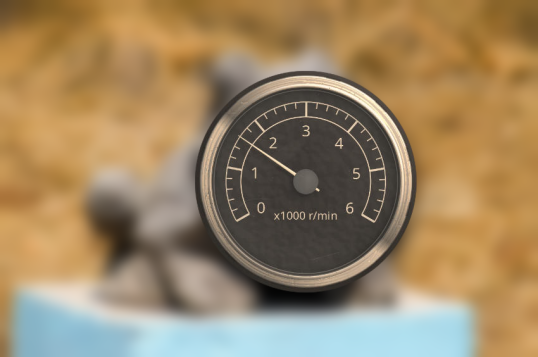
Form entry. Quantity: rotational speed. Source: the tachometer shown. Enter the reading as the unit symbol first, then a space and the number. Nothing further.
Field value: rpm 1600
